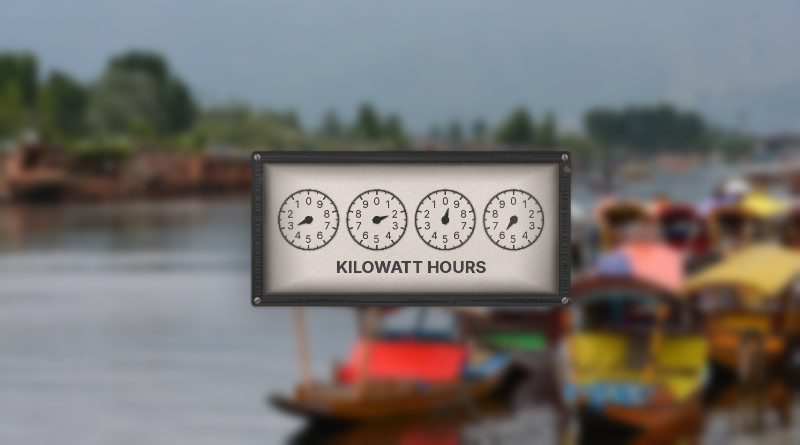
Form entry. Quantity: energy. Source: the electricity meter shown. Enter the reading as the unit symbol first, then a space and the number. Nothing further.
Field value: kWh 3196
